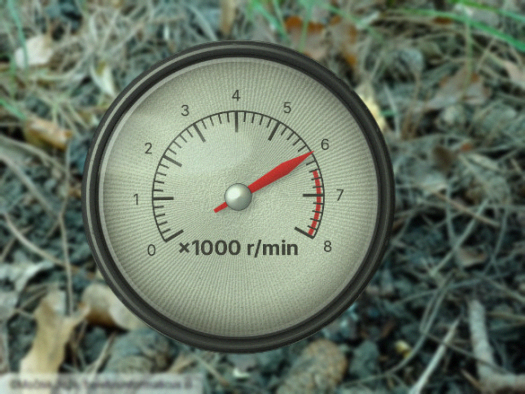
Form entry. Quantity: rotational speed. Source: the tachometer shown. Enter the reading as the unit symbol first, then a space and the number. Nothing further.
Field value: rpm 6000
